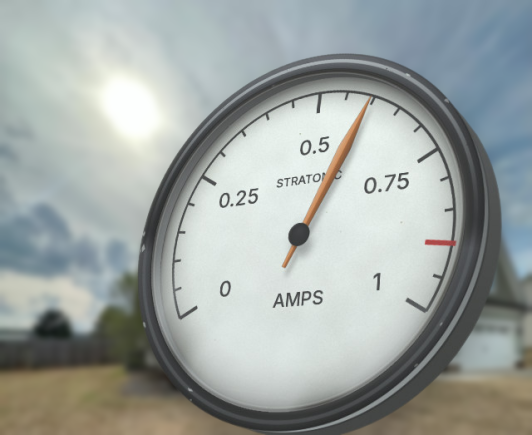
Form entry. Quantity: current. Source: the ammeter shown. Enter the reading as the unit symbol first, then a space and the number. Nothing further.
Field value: A 0.6
